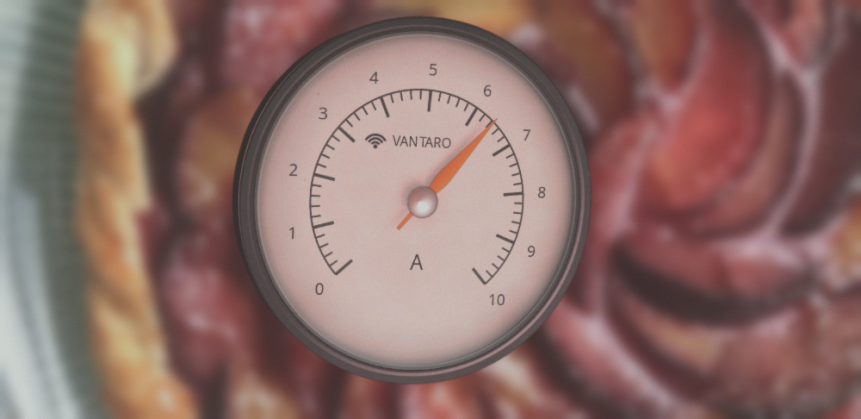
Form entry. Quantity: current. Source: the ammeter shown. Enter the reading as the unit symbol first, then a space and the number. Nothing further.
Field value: A 6.4
